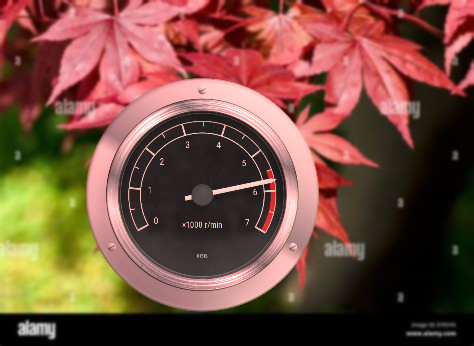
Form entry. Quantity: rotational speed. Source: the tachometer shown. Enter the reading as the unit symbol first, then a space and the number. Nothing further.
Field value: rpm 5750
